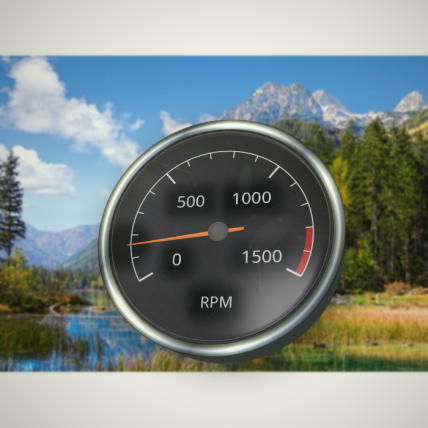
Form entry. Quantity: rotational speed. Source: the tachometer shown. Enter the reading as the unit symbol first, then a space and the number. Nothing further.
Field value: rpm 150
